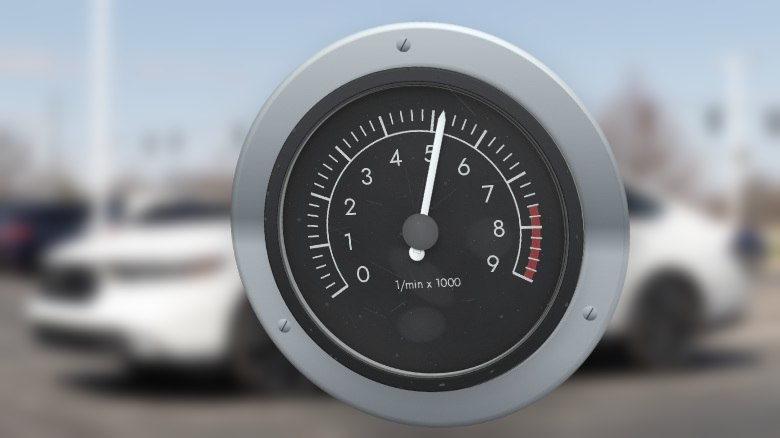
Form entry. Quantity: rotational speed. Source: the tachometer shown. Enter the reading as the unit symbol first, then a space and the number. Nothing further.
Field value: rpm 5200
